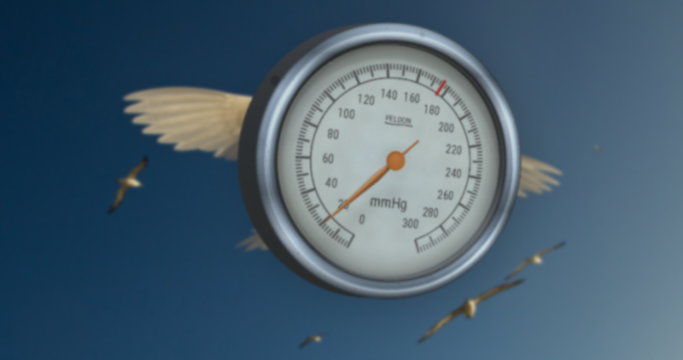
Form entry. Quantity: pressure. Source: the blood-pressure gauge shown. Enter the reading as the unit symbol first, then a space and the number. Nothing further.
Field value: mmHg 20
